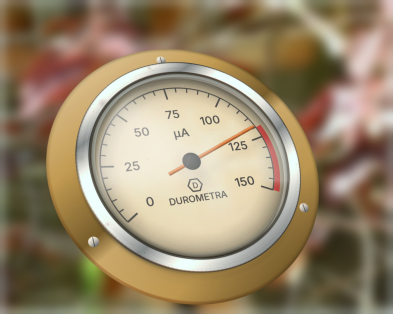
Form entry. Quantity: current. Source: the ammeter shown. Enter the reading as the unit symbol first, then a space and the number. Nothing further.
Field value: µA 120
